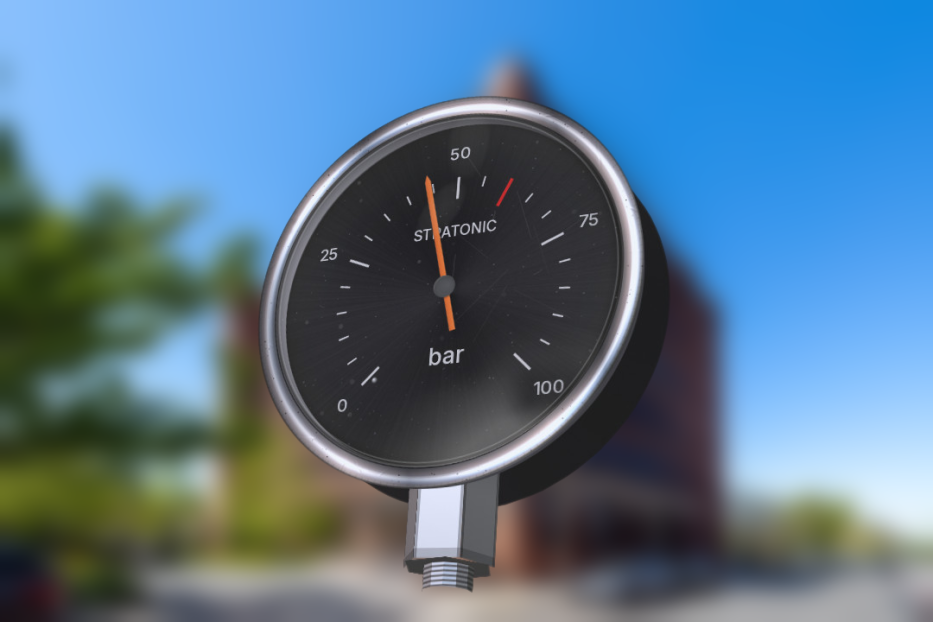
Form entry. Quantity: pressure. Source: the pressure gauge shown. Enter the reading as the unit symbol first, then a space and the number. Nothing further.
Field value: bar 45
